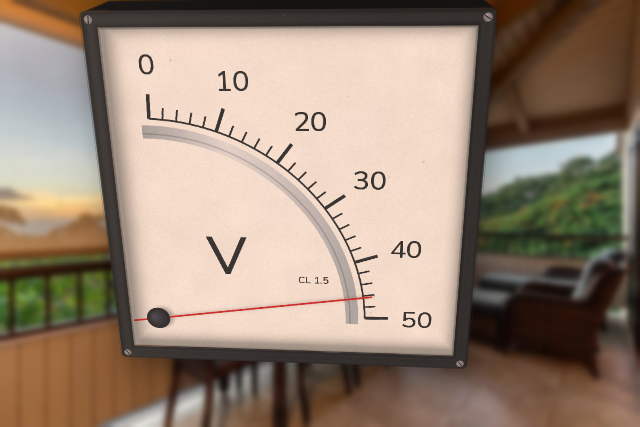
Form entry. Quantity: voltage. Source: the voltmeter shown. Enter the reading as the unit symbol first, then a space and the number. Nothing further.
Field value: V 46
